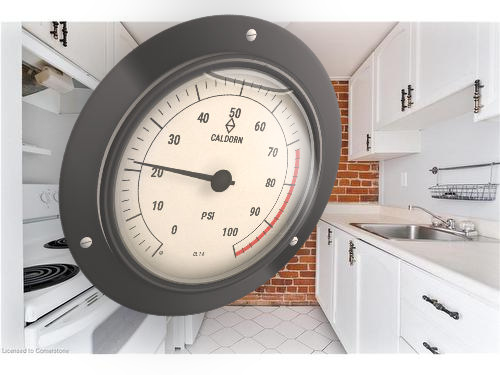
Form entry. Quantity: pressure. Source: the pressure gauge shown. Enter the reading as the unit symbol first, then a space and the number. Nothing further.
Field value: psi 22
